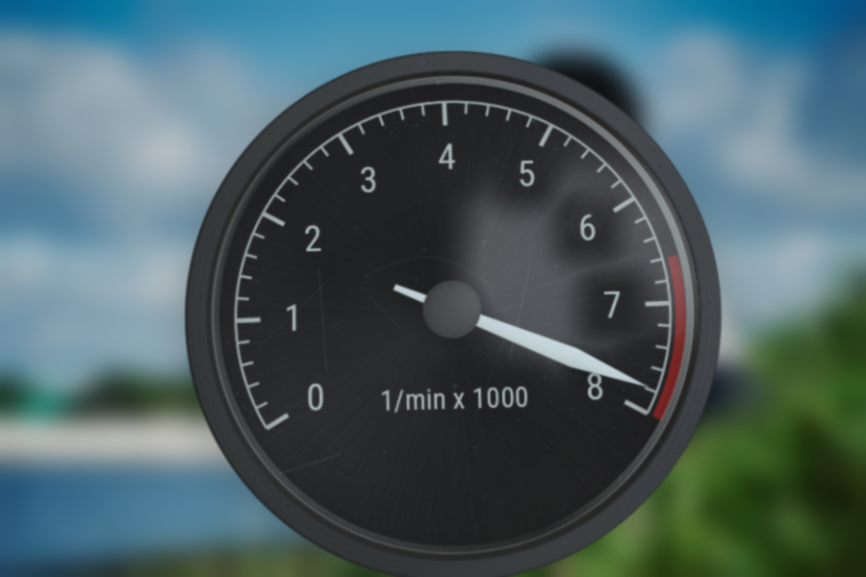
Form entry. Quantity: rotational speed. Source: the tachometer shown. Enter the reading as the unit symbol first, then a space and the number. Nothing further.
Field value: rpm 7800
